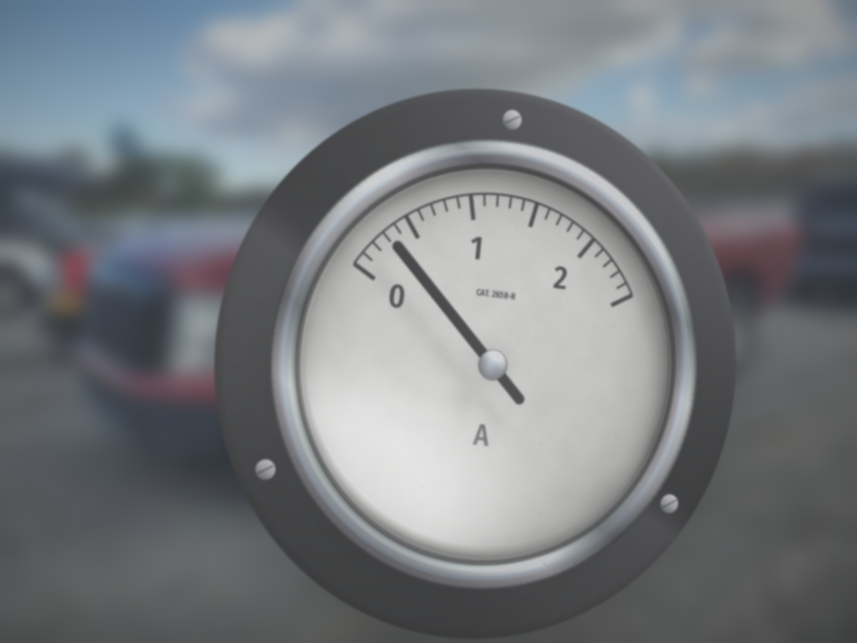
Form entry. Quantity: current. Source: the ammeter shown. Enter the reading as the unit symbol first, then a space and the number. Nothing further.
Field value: A 0.3
